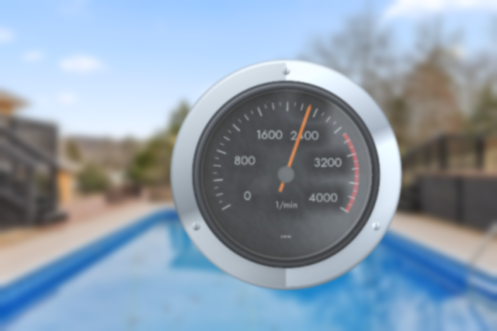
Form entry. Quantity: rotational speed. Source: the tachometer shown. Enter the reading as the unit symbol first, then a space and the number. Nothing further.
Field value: rpm 2300
